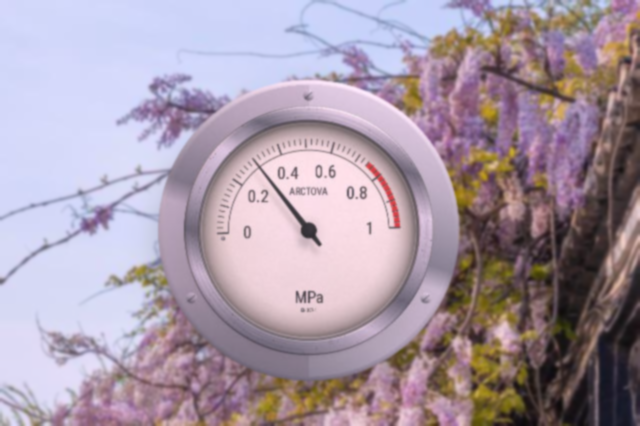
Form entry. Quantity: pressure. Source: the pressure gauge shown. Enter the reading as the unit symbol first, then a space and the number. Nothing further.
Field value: MPa 0.3
